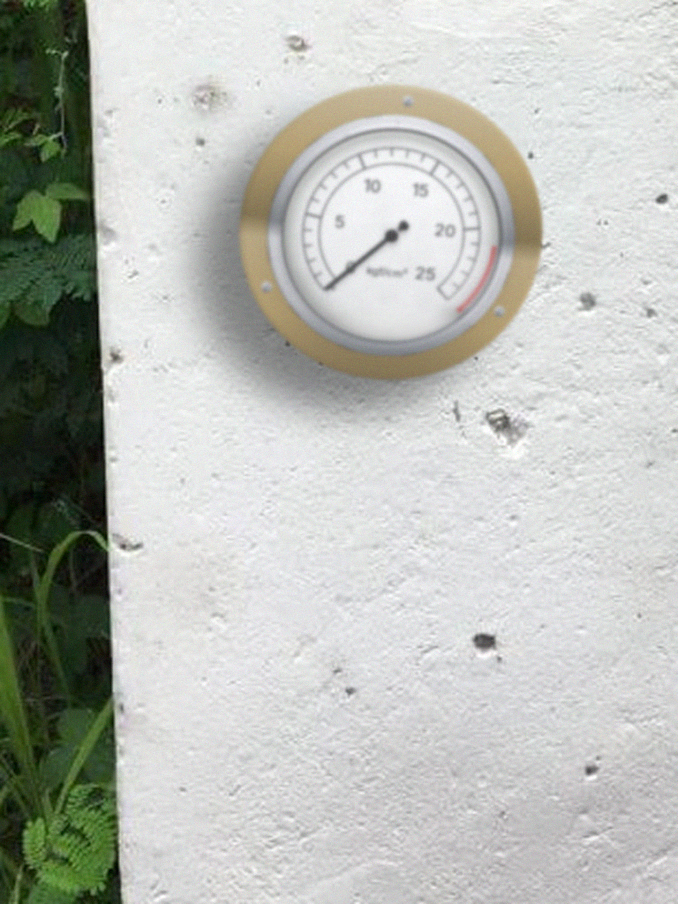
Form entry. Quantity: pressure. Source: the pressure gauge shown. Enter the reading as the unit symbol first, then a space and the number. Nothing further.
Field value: kg/cm² 0
